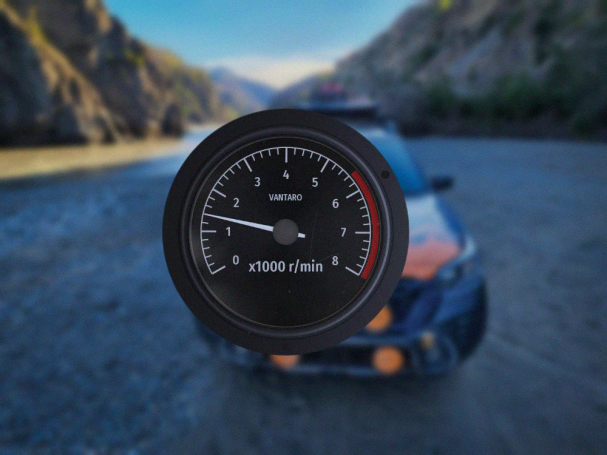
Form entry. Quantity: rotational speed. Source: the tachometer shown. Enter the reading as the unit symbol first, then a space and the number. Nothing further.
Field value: rpm 1400
